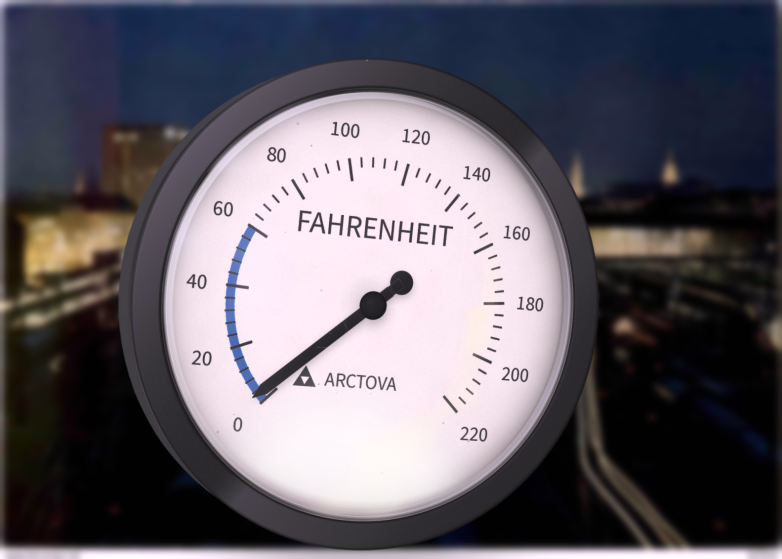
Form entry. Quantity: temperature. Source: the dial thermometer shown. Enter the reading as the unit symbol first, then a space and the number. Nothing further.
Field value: °F 4
